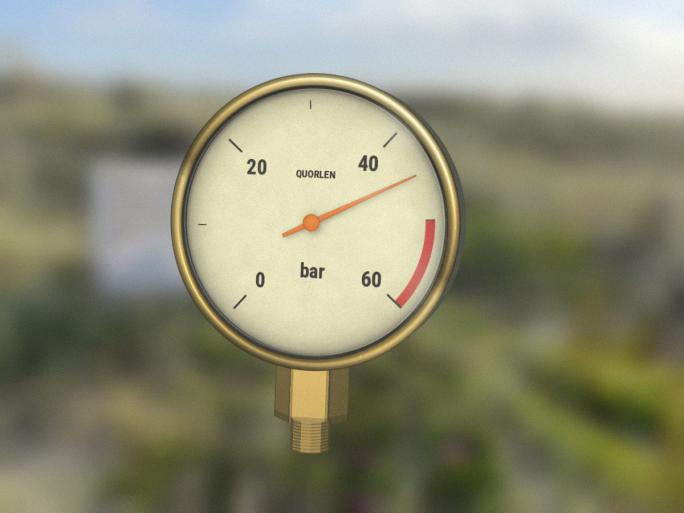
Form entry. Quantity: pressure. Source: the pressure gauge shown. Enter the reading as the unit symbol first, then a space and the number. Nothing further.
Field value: bar 45
